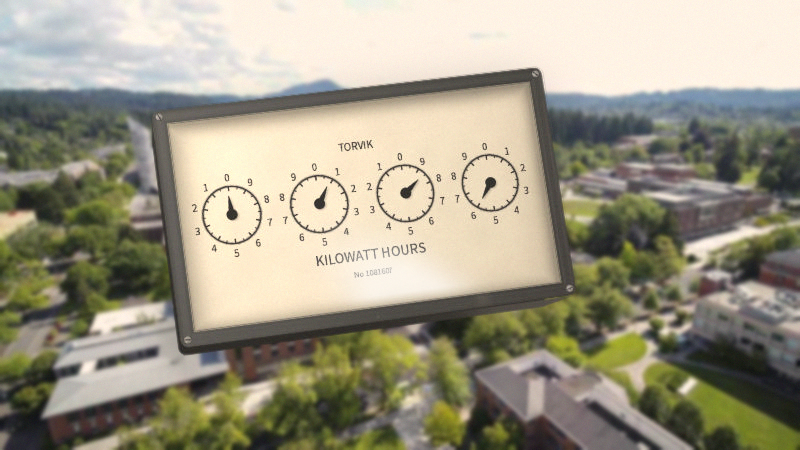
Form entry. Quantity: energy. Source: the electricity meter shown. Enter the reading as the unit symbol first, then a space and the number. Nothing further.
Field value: kWh 86
